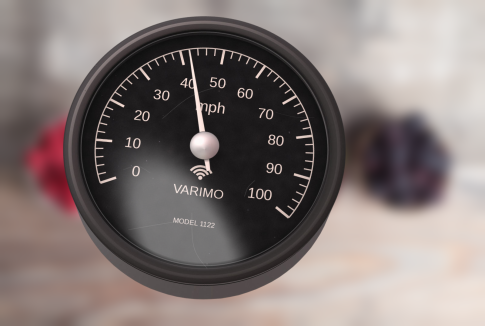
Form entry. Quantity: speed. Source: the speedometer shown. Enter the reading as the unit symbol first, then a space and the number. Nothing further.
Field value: mph 42
